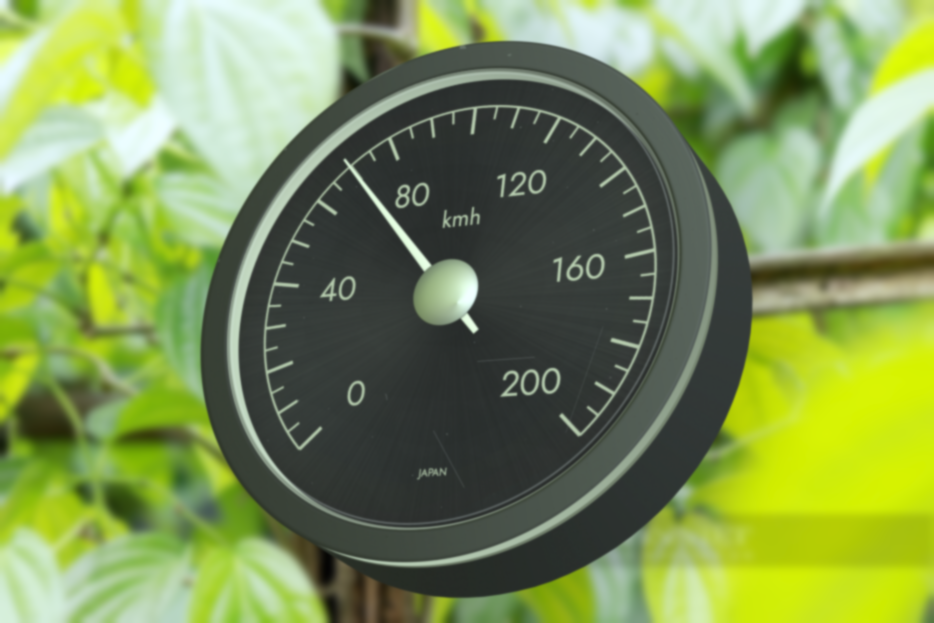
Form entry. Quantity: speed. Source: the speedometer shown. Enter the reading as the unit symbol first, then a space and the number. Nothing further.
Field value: km/h 70
